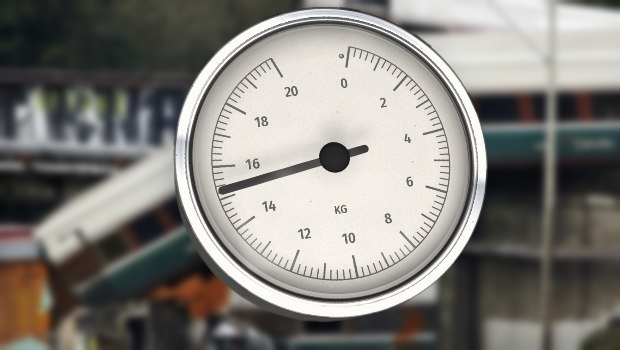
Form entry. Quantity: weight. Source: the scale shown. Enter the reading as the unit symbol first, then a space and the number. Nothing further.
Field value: kg 15.2
